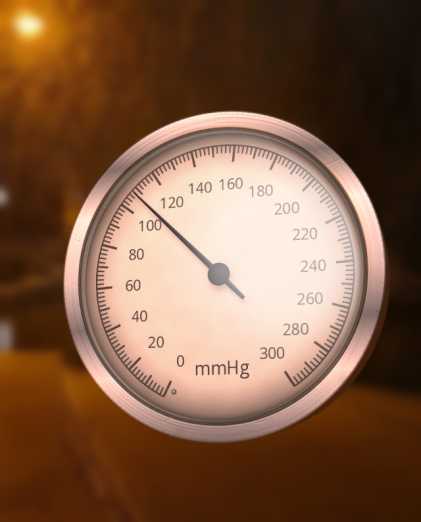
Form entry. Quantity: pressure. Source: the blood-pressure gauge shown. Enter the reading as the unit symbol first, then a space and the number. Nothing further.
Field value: mmHg 108
